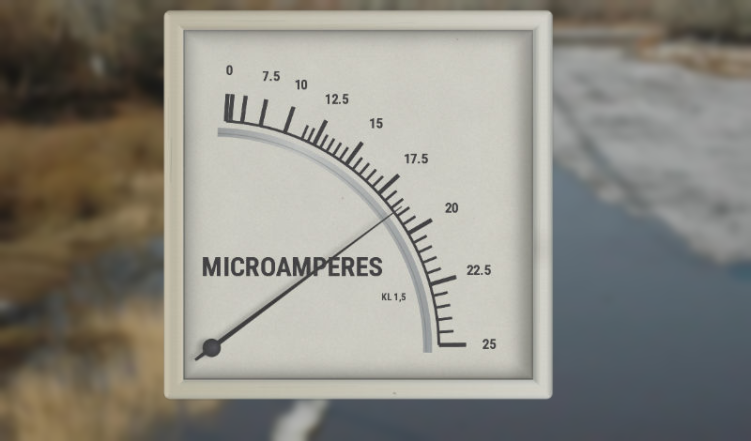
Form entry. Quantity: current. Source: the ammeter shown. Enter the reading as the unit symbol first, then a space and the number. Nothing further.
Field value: µA 18.75
